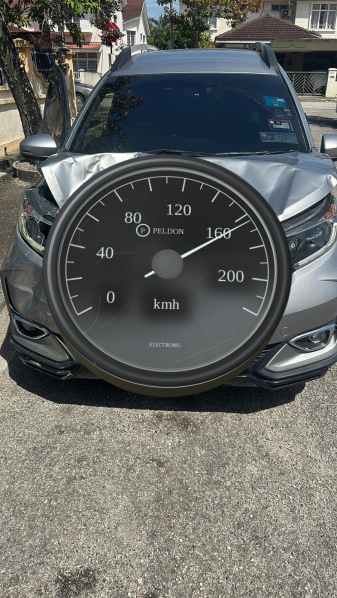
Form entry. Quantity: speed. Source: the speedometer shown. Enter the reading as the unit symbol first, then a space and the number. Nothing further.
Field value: km/h 165
